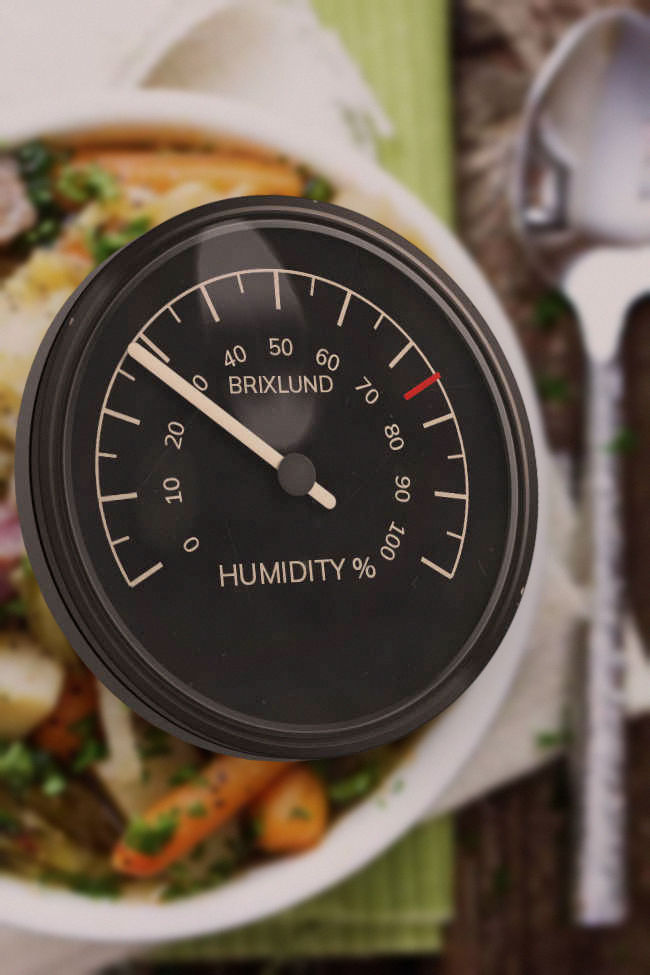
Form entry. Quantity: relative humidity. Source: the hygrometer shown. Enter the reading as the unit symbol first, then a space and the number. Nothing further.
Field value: % 27.5
